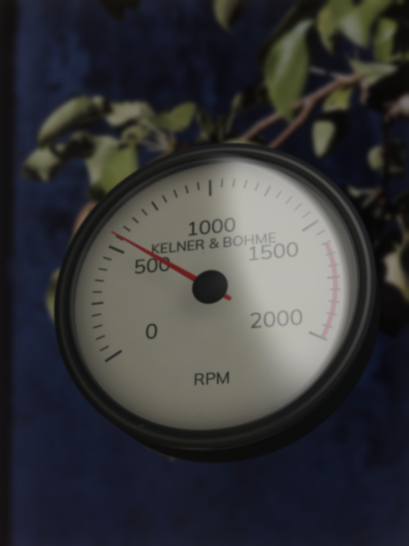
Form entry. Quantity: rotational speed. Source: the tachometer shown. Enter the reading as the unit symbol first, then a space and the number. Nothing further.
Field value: rpm 550
